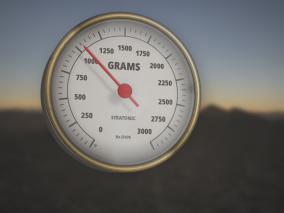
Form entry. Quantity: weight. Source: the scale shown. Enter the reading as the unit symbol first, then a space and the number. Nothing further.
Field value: g 1050
